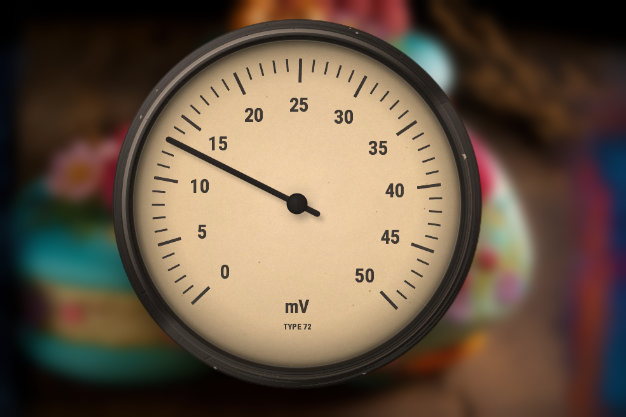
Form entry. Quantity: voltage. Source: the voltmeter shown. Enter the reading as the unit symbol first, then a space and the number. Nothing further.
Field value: mV 13
